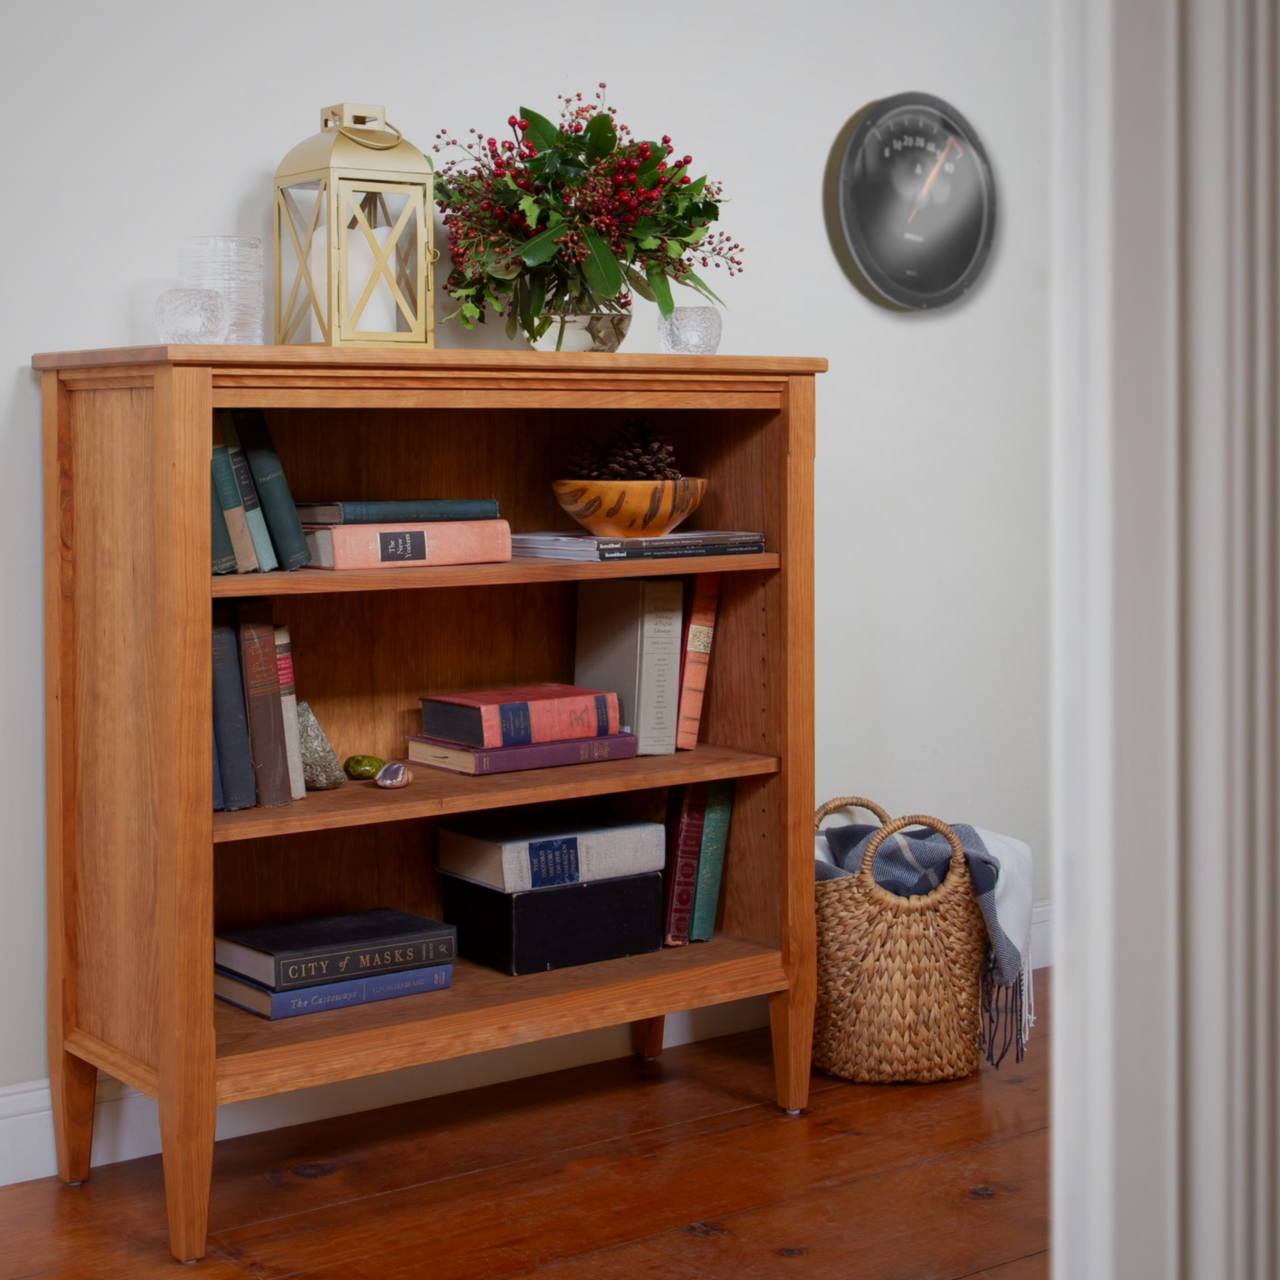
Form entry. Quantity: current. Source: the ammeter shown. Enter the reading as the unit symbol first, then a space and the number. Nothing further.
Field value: A 50
